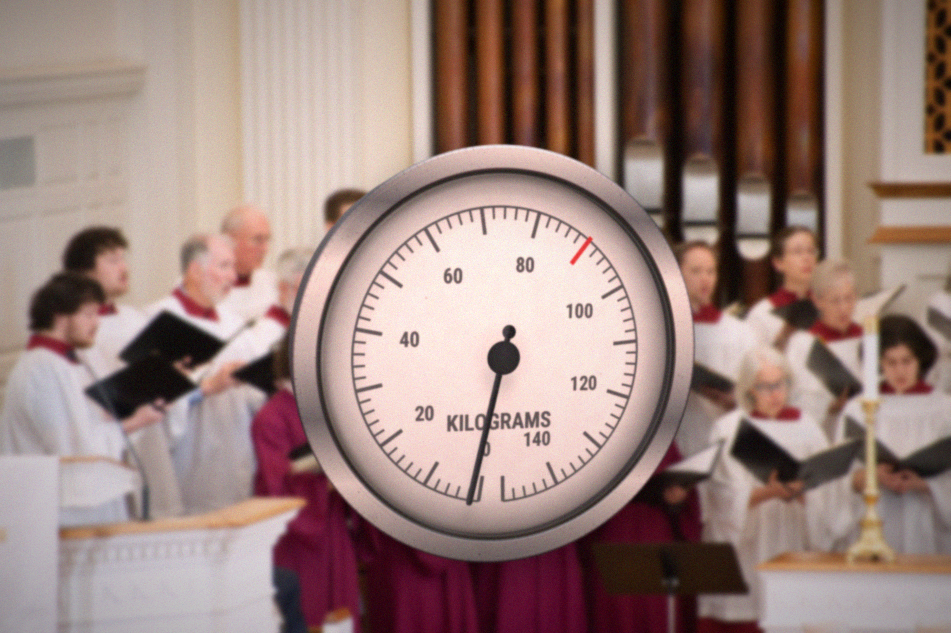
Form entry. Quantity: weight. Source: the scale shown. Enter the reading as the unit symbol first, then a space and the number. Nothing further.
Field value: kg 2
